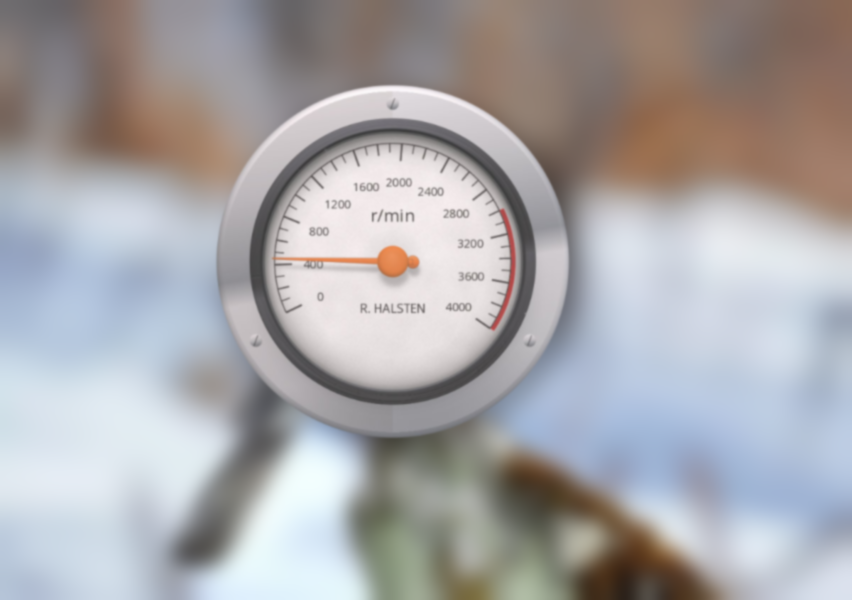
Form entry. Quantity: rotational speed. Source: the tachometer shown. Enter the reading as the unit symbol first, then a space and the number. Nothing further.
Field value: rpm 450
